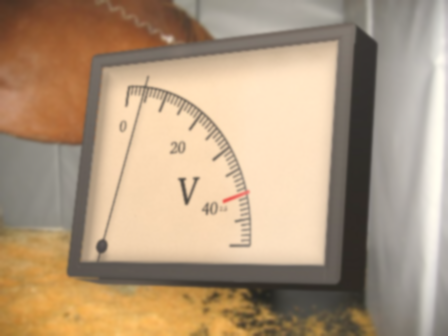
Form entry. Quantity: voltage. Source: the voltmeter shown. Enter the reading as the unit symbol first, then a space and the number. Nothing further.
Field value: V 5
